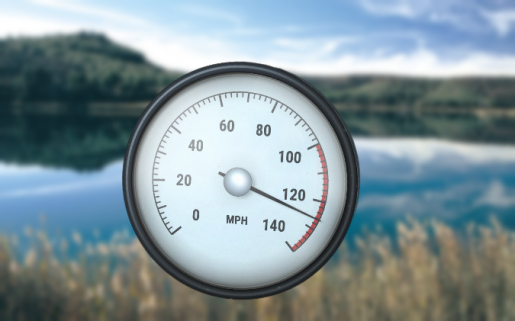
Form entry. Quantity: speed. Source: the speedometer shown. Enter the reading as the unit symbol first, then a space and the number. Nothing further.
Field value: mph 126
